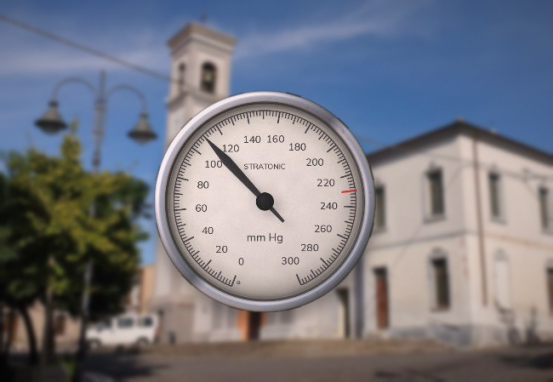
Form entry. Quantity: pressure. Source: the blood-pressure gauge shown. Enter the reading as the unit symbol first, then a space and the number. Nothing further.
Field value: mmHg 110
